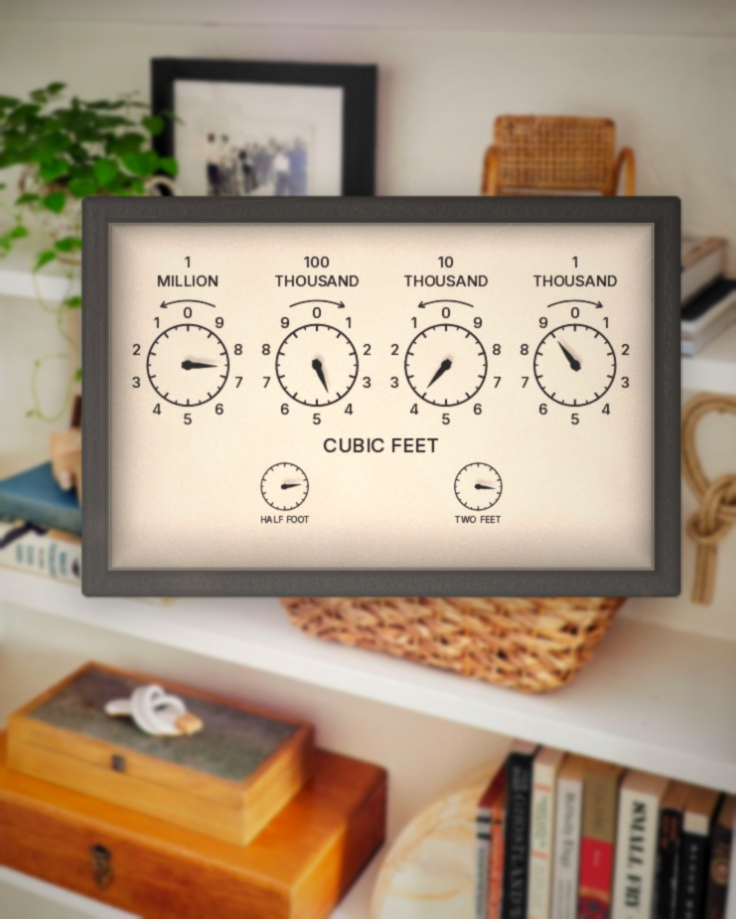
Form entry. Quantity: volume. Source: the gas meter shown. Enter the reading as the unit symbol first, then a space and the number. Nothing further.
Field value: ft³ 743900
